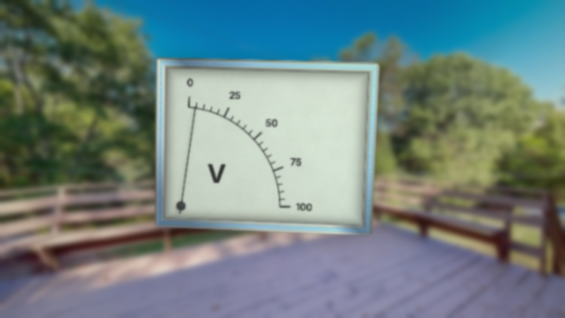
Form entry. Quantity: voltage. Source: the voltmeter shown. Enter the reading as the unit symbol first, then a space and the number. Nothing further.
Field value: V 5
